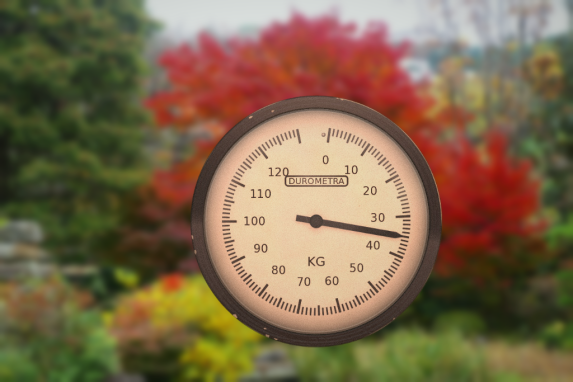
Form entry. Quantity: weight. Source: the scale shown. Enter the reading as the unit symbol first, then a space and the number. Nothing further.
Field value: kg 35
